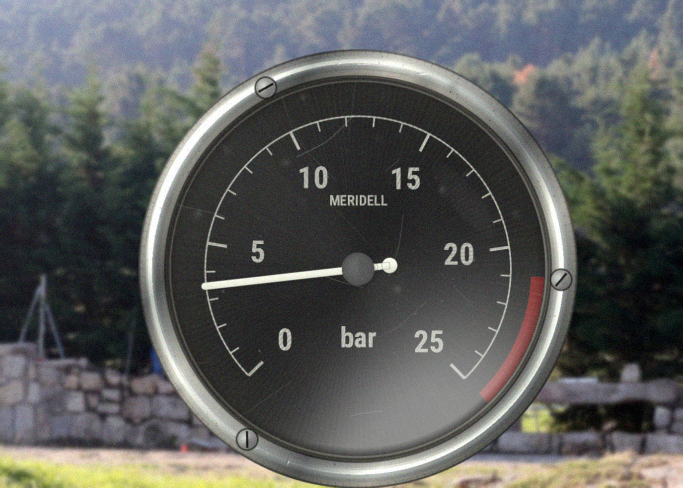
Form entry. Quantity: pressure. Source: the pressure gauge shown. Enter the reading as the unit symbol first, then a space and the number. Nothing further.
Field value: bar 3.5
